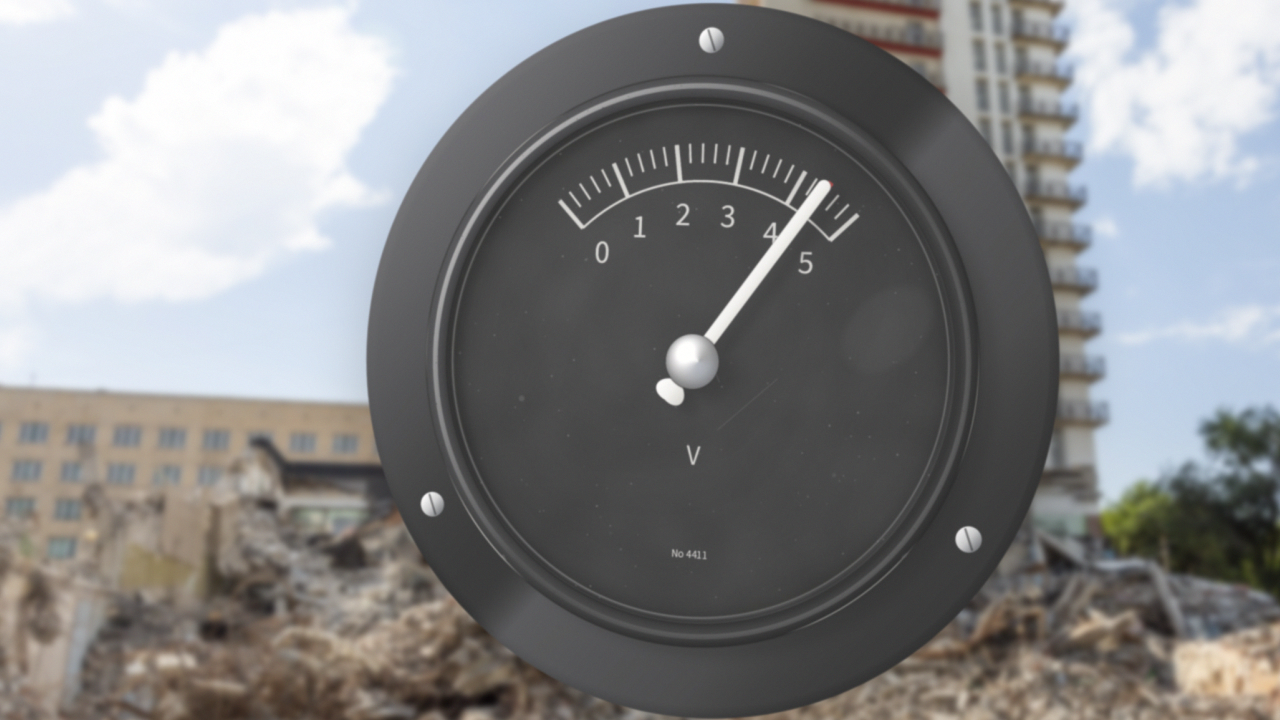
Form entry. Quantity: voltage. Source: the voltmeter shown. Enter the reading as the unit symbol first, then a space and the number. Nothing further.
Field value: V 4.4
